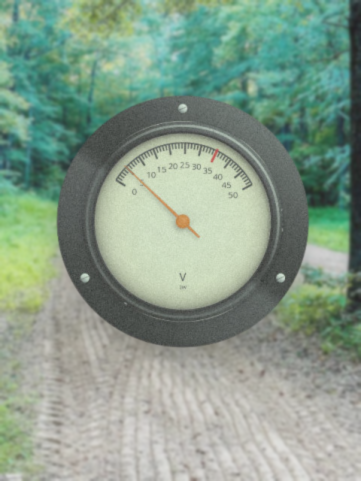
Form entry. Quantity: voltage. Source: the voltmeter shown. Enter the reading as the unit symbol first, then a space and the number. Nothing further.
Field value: V 5
